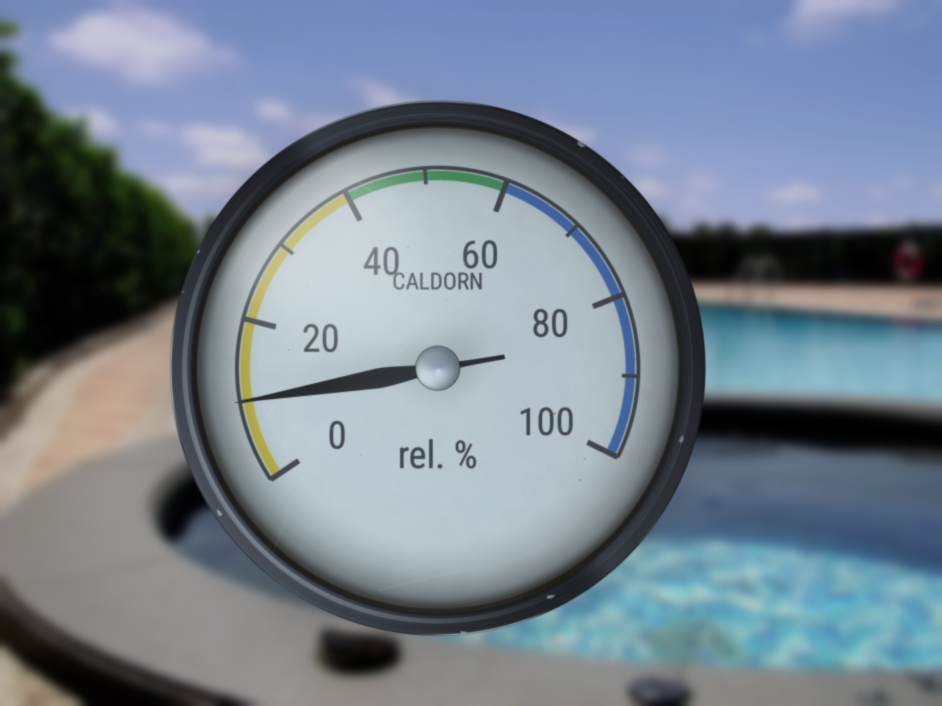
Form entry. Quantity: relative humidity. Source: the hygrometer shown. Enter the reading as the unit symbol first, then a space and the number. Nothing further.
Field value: % 10
